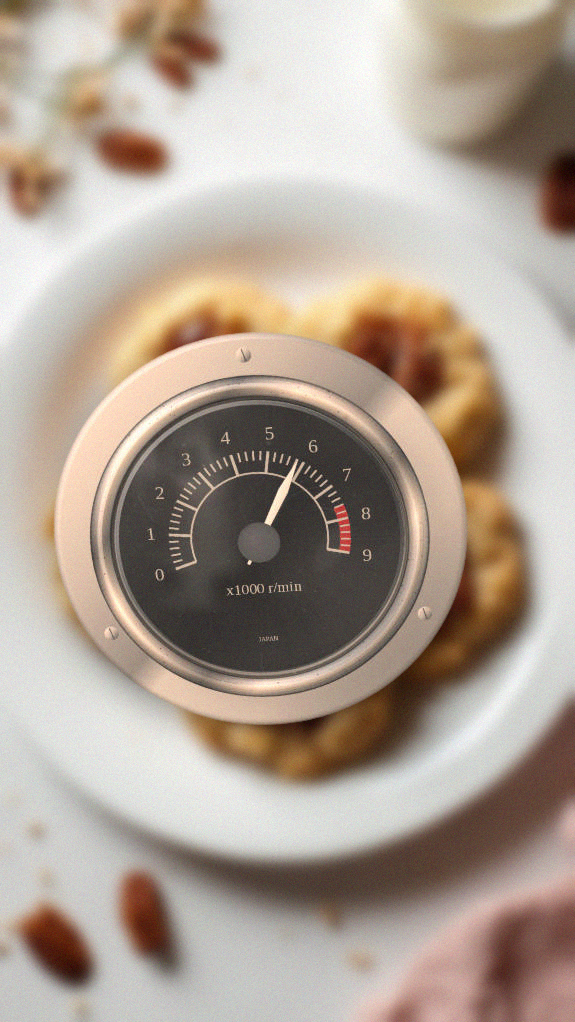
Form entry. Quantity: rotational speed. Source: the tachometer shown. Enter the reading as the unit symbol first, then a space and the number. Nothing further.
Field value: rpm 5800
